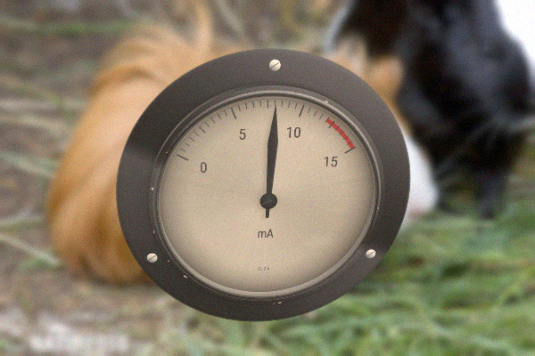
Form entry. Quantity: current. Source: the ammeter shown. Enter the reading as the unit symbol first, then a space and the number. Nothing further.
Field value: mA 8
